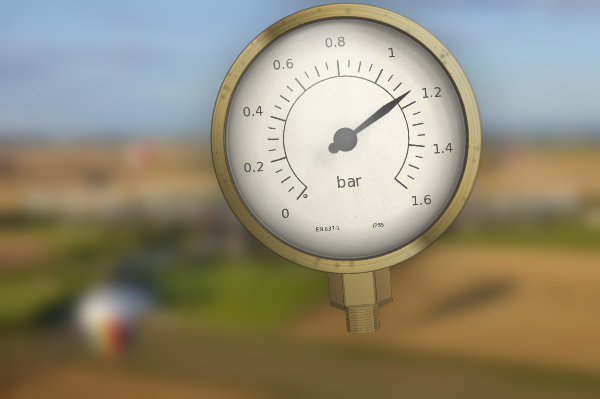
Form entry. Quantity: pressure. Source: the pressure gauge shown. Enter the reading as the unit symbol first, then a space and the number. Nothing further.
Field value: bar 1.15
